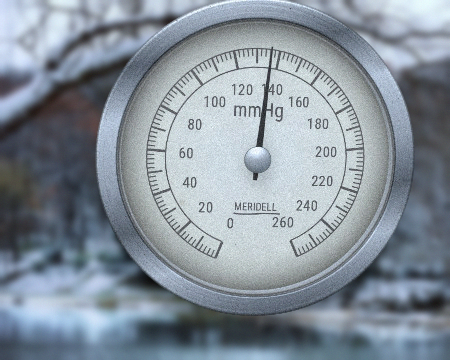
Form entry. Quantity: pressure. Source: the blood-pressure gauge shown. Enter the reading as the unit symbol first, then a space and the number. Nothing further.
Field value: mmHg 136
